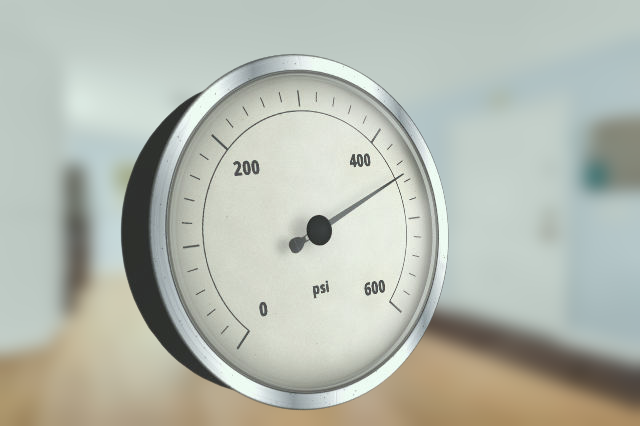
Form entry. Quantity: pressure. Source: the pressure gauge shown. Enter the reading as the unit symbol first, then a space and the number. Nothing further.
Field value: psi 450
